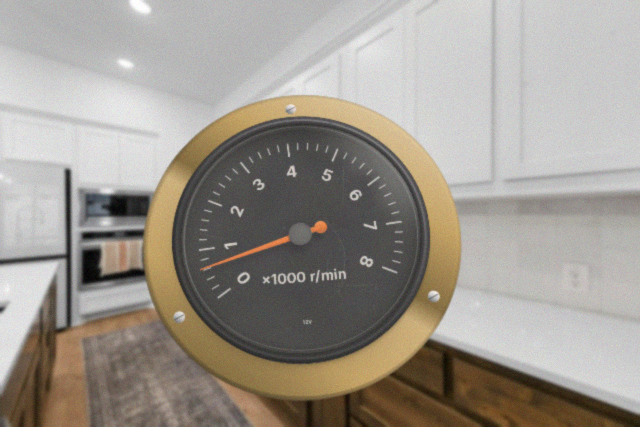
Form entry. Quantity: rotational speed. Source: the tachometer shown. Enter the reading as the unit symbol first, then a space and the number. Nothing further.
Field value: rpm 600
